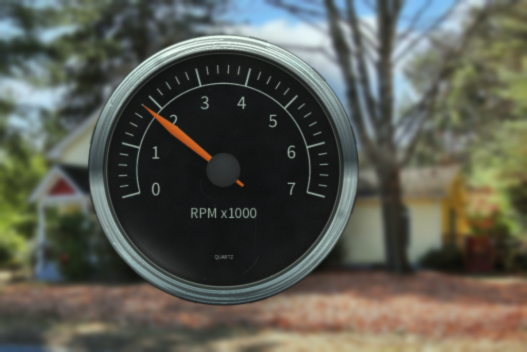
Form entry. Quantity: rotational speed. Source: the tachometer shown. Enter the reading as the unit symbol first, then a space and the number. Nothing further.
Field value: rpm 1800
